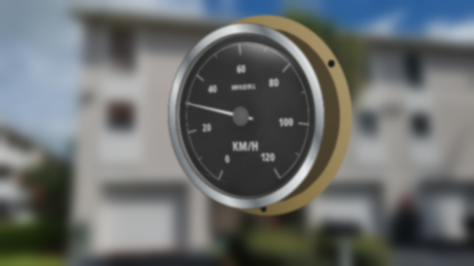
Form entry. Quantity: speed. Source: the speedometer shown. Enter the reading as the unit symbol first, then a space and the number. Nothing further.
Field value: km/h 30
